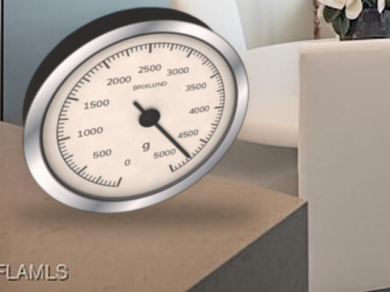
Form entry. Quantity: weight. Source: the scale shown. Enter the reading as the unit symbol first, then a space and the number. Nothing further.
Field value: g 4750
